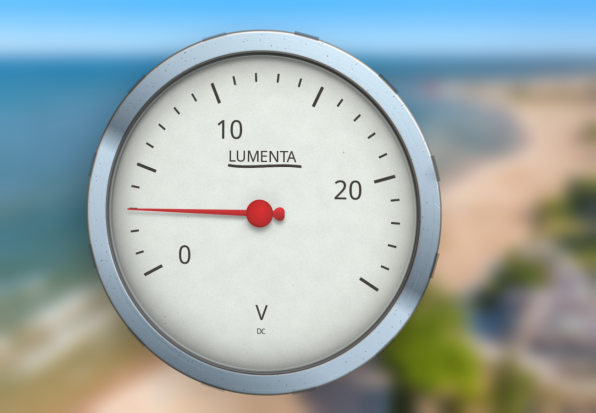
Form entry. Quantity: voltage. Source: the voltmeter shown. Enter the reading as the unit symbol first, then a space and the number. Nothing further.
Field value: V 3
